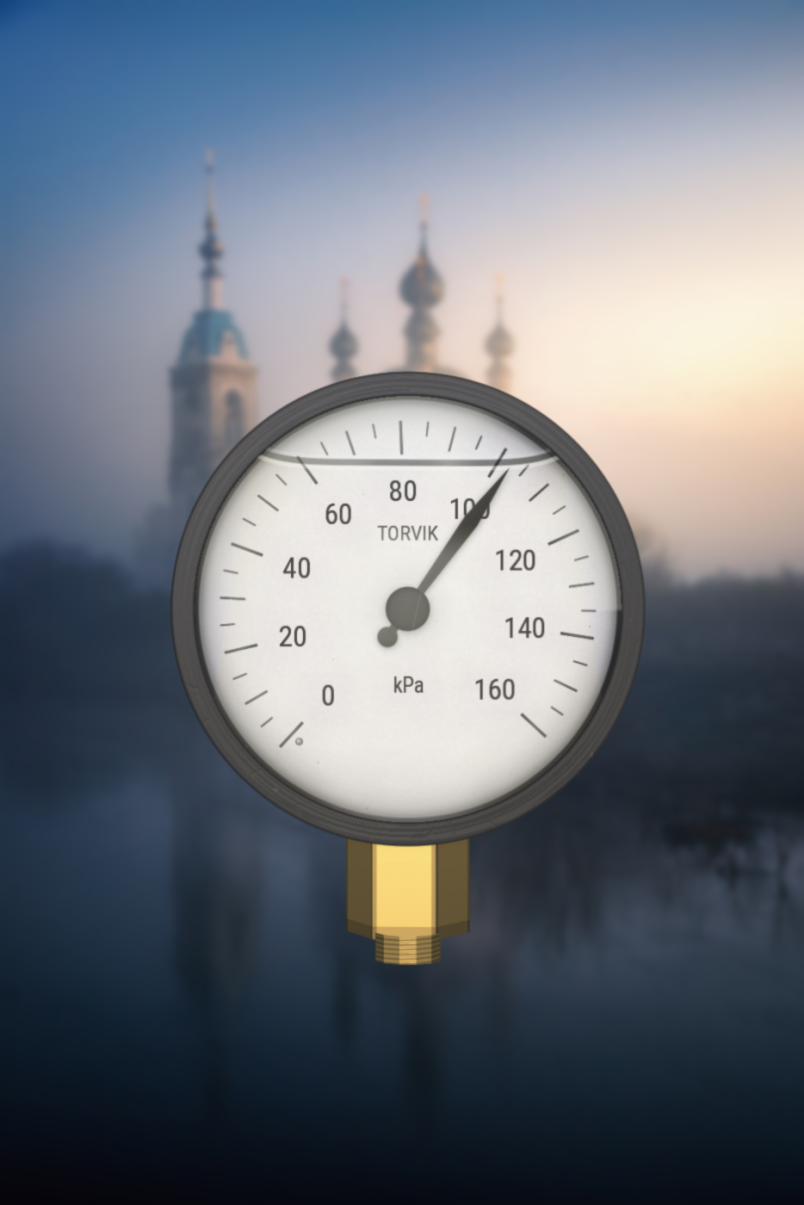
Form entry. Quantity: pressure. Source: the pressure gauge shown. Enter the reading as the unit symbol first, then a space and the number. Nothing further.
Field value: kPa 102.5
